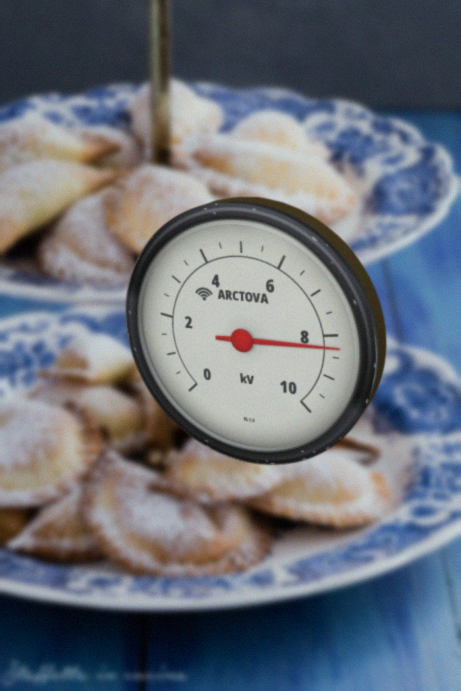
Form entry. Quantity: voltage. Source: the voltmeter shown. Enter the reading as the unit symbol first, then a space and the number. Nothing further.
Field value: kV 8.25
